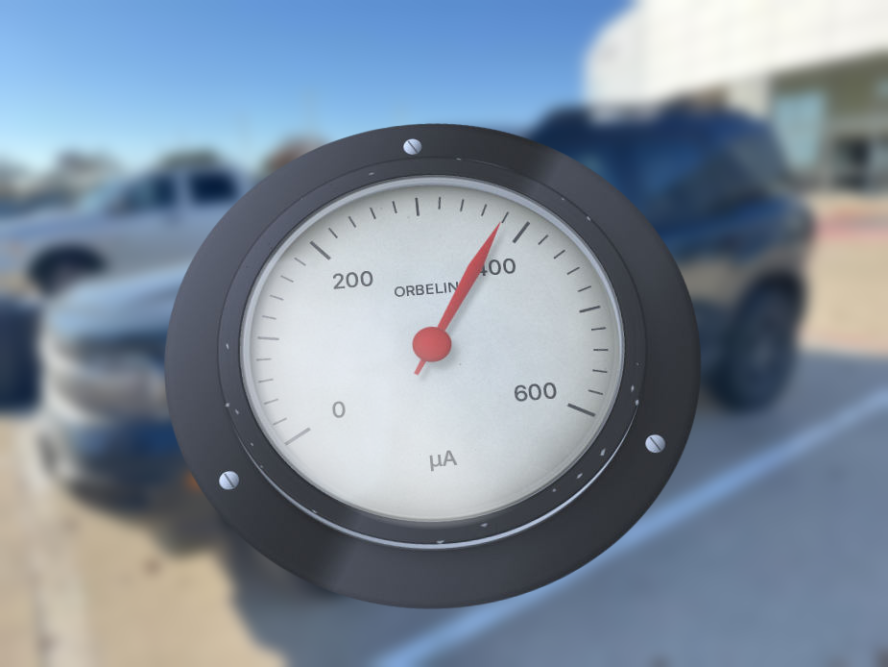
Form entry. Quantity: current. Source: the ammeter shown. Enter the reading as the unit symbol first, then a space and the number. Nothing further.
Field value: µA 380
